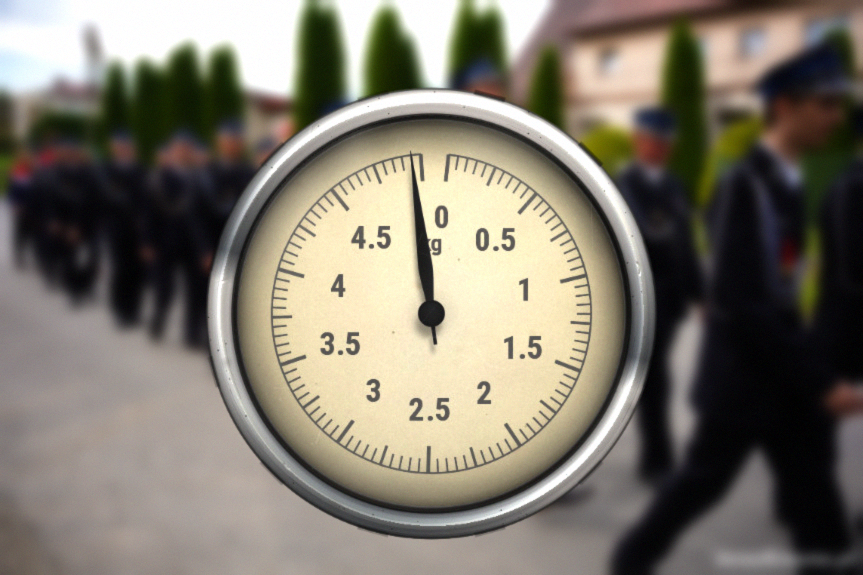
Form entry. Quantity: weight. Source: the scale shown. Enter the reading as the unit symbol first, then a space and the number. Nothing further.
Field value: kg 4.95
